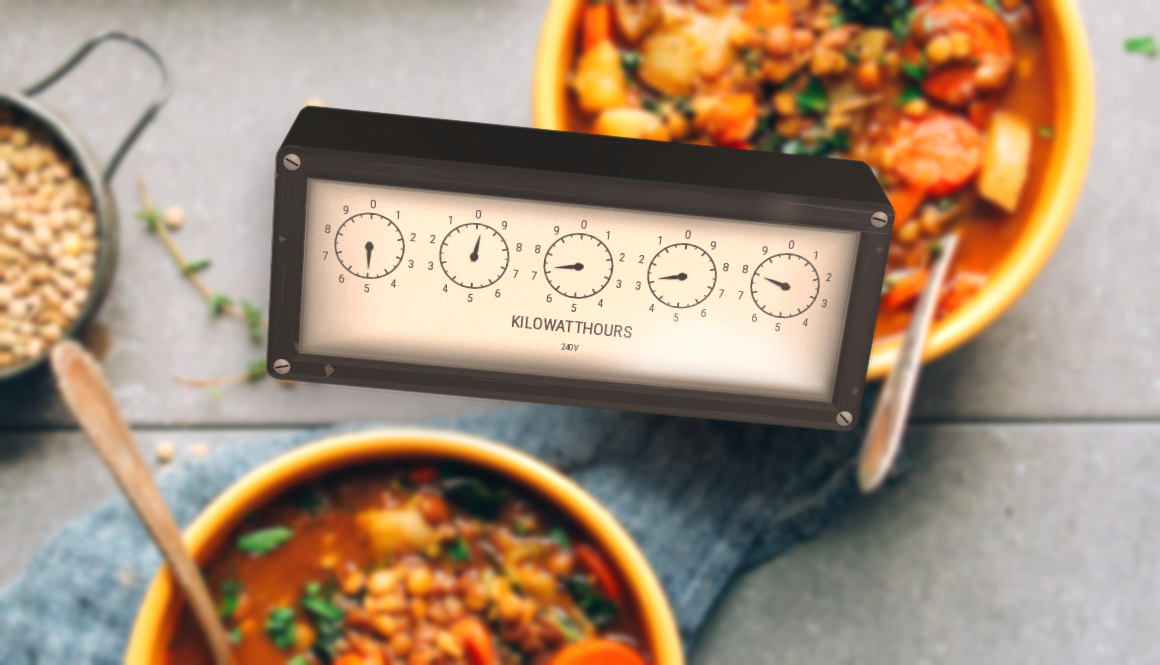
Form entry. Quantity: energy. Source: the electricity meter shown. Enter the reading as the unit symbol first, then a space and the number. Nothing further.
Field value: kWh 49728
